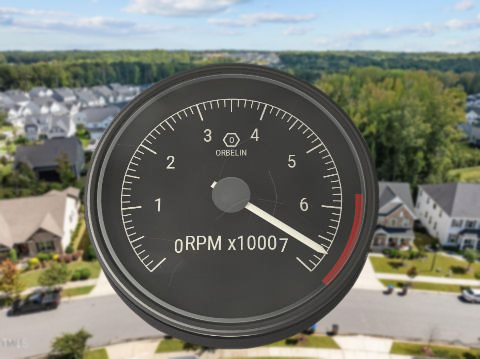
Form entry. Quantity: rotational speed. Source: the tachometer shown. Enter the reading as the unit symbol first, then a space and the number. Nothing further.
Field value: rpm 6700
